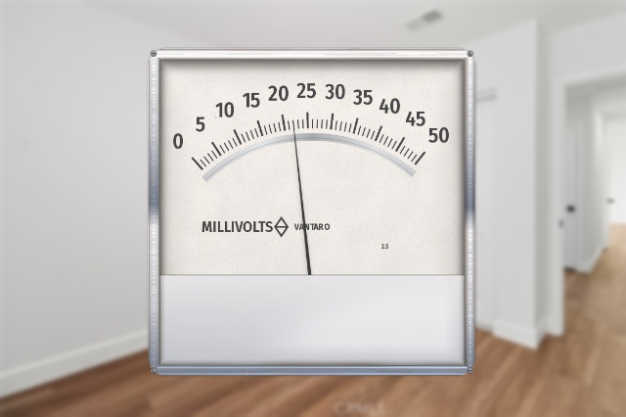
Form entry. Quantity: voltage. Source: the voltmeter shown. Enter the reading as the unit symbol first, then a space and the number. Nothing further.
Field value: mV 22
